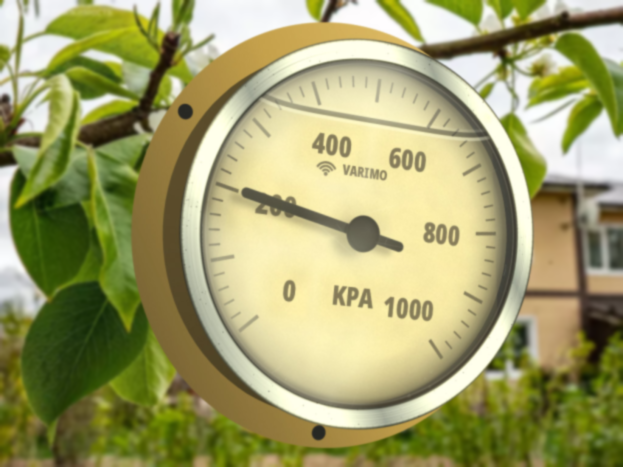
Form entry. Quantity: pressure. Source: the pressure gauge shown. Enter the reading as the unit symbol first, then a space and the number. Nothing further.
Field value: kPa 200
